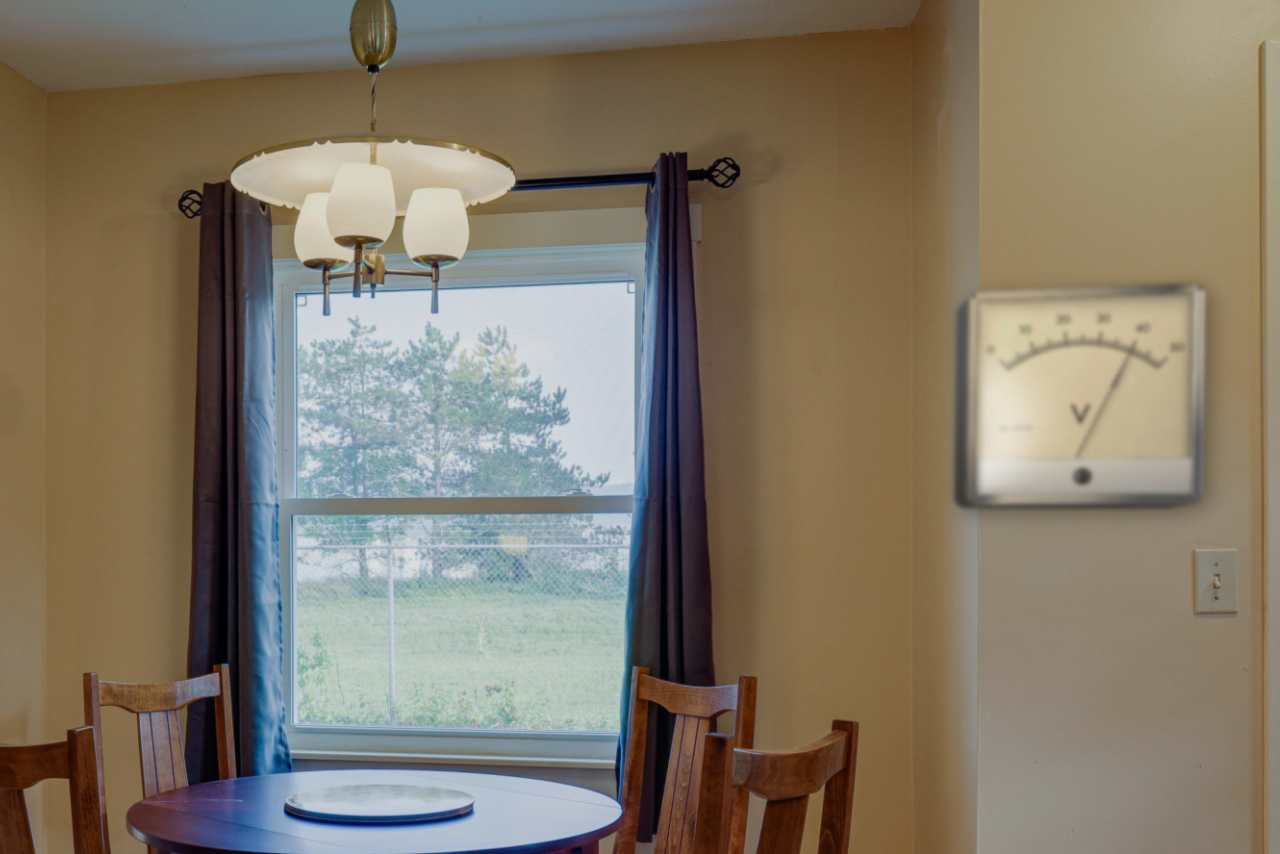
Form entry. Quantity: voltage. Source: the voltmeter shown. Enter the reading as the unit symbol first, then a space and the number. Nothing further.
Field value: V 40
